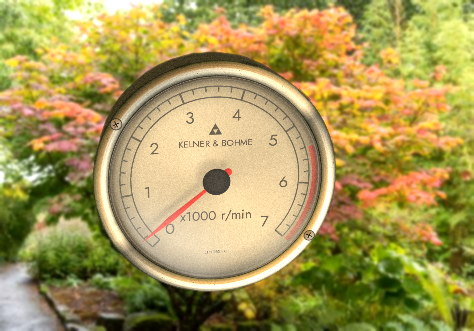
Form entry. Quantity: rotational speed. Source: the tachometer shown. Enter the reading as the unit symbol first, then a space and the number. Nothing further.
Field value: rpm 200
